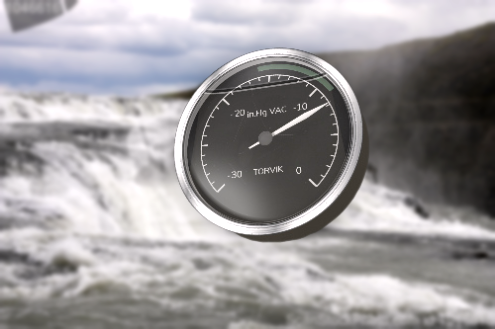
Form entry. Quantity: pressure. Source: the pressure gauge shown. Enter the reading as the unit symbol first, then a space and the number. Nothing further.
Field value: inHg -8
